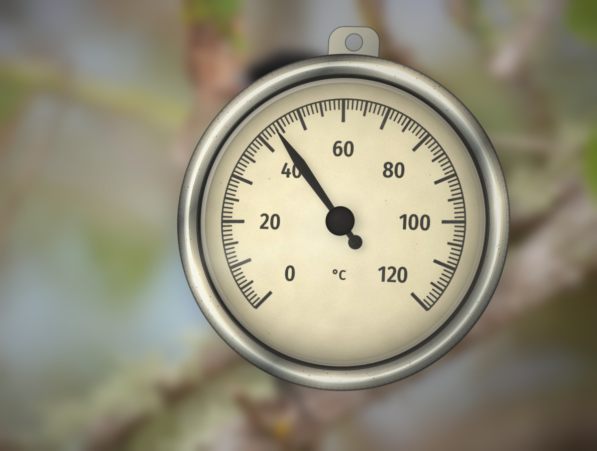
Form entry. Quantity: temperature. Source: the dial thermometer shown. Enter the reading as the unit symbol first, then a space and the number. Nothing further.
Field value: °C 44
